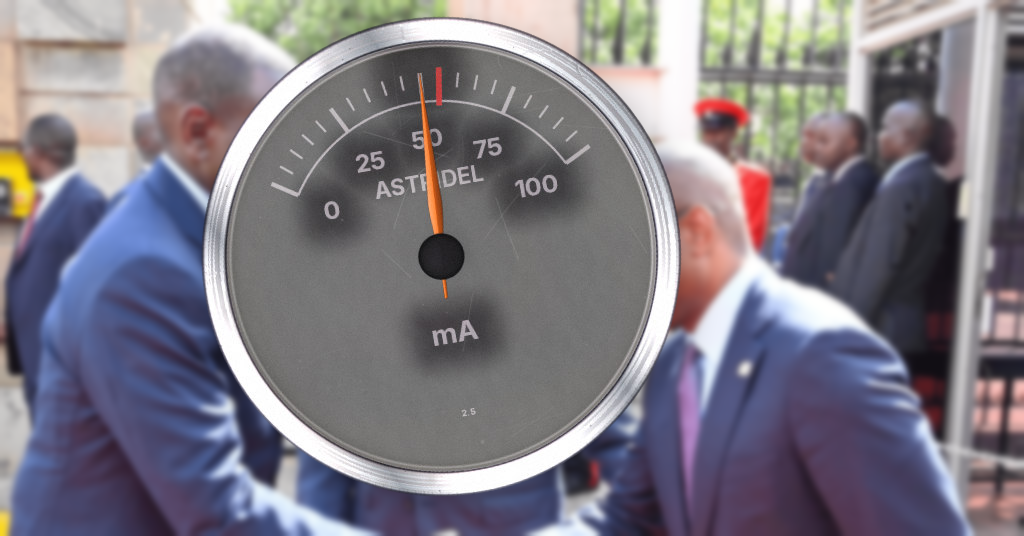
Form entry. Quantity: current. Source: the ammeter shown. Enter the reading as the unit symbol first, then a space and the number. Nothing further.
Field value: mA 50
